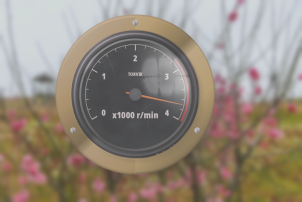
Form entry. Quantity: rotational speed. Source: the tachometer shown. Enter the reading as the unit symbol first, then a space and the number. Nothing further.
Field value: rpm 3700
